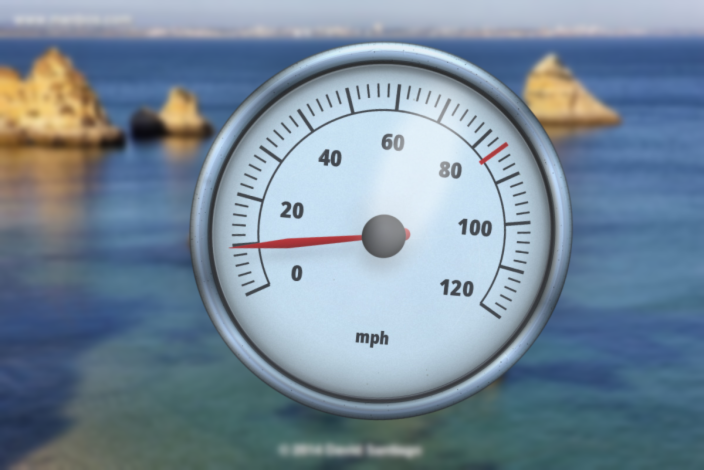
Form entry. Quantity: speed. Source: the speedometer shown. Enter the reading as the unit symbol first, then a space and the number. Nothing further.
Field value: mph 10
